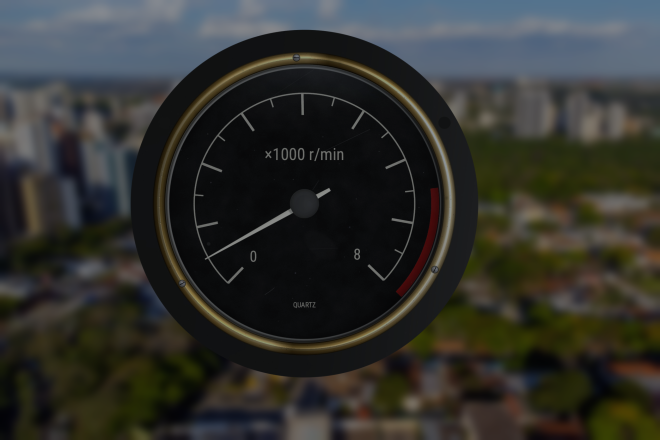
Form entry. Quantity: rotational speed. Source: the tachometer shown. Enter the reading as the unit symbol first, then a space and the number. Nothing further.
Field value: rpm 500
